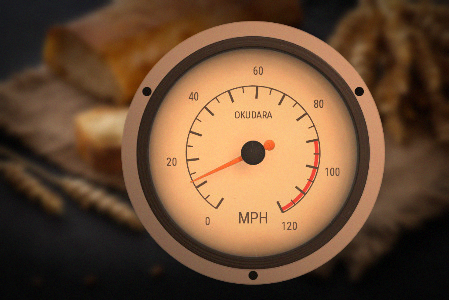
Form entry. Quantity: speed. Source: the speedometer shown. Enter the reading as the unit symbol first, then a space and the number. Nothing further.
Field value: mph 12.5
